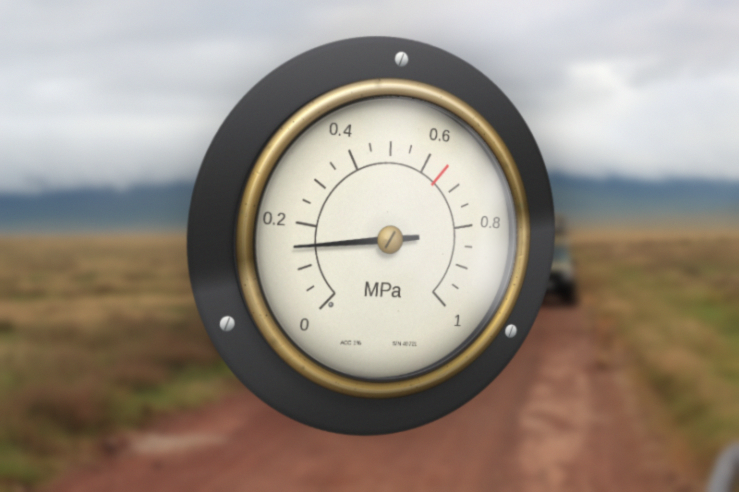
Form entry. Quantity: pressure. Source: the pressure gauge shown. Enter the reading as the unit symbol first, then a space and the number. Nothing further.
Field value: MPa 0.15
